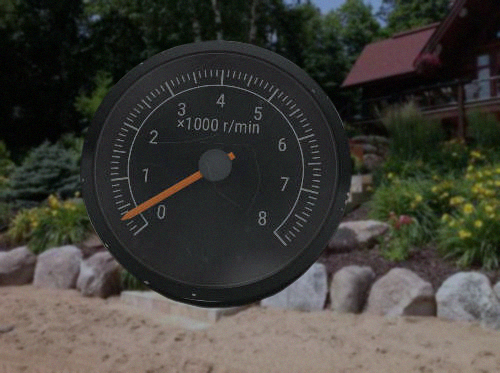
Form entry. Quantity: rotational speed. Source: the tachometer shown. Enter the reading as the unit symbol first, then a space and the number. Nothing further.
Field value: rpm 300
